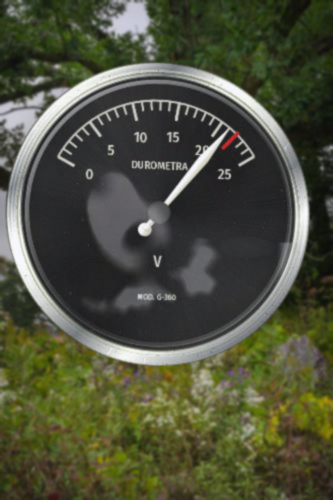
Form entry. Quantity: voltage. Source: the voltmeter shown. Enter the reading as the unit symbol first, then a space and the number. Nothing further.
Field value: V 21
